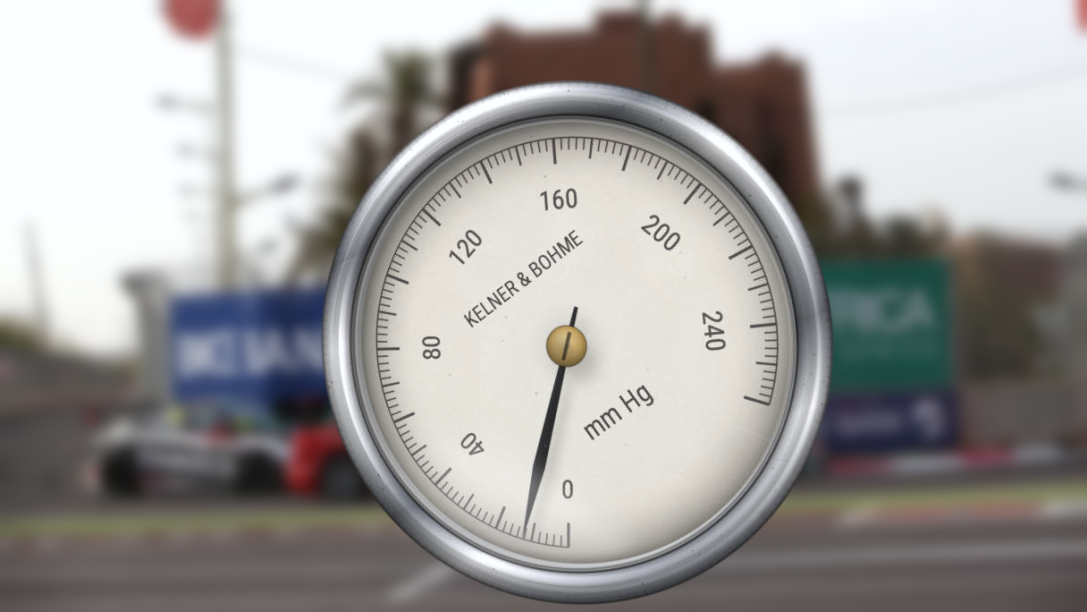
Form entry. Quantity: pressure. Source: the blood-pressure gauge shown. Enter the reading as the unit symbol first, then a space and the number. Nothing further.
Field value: mmHg 12
